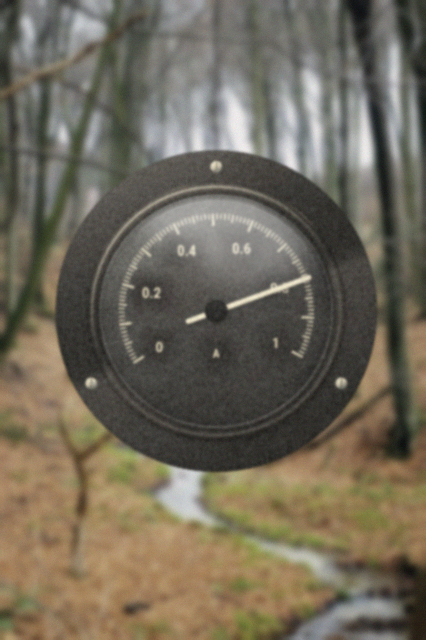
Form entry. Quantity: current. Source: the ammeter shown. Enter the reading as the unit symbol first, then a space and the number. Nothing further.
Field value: A 0.8
